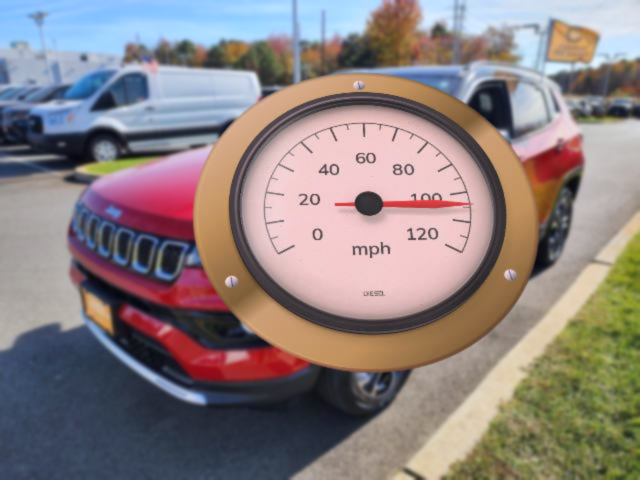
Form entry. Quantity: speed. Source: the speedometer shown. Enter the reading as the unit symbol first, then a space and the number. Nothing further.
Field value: mph 105
